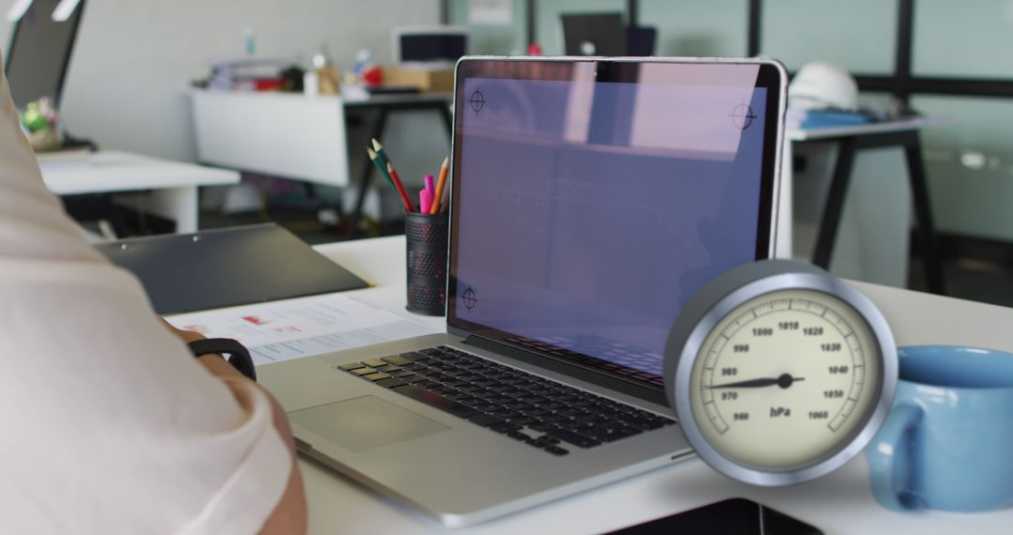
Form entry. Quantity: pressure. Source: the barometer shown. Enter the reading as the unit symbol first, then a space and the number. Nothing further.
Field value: hPa 975
